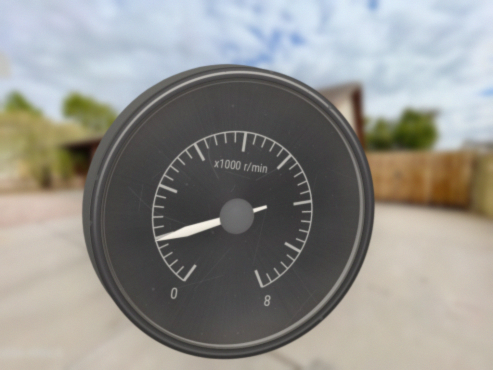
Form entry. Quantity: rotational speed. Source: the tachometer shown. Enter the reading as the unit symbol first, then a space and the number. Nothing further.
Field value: rpm 1000
